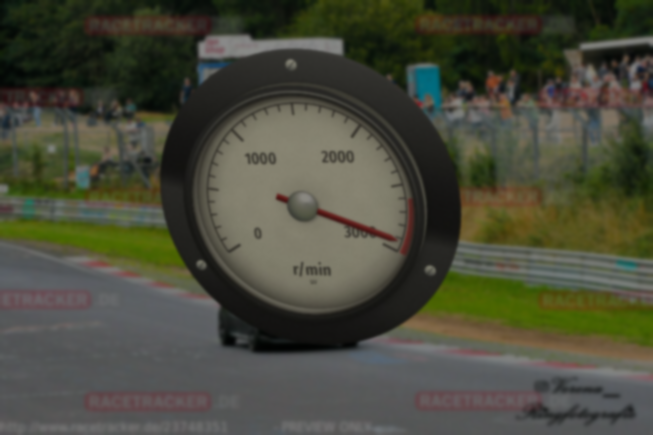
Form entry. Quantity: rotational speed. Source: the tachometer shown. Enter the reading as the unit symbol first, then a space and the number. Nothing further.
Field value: rpm 2900
